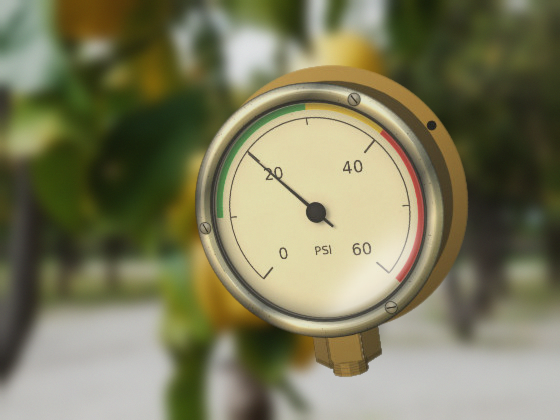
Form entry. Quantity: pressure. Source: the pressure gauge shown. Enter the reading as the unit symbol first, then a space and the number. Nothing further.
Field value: psi 20
